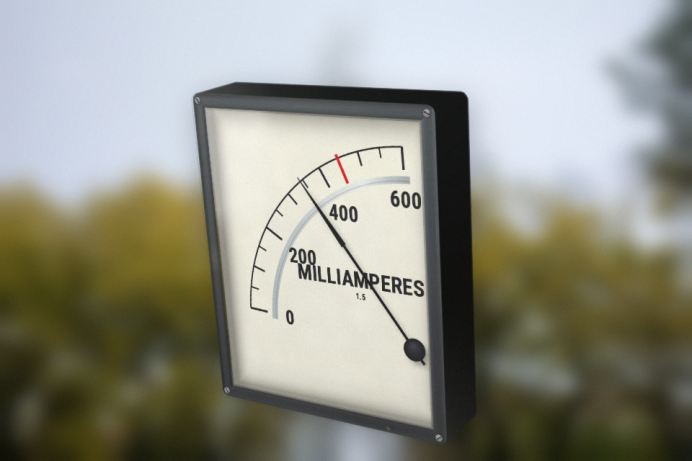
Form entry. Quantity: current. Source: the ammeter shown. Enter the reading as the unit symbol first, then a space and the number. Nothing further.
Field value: mA 350
